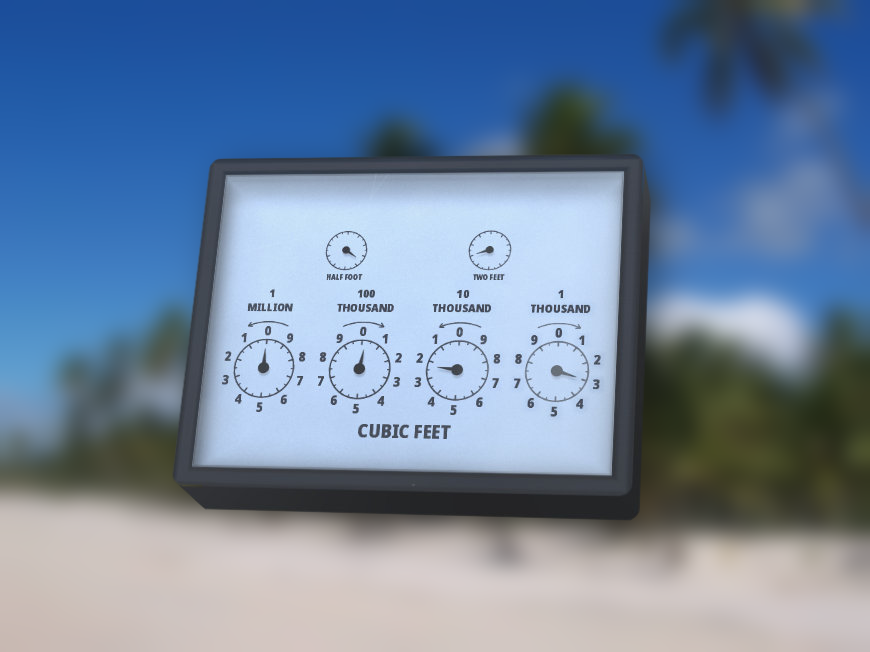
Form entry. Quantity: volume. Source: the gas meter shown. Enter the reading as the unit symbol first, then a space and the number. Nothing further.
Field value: ft³ 2300
